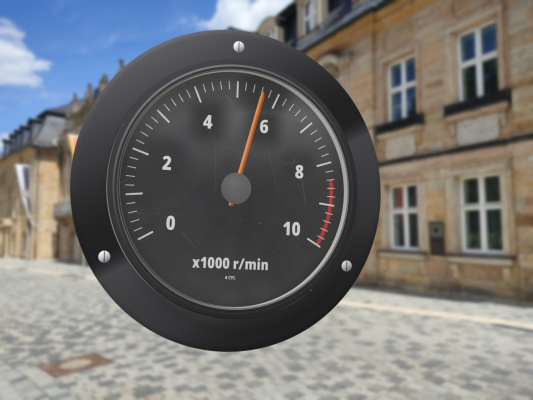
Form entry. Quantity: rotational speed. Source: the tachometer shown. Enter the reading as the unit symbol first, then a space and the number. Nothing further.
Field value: rpm 5600
